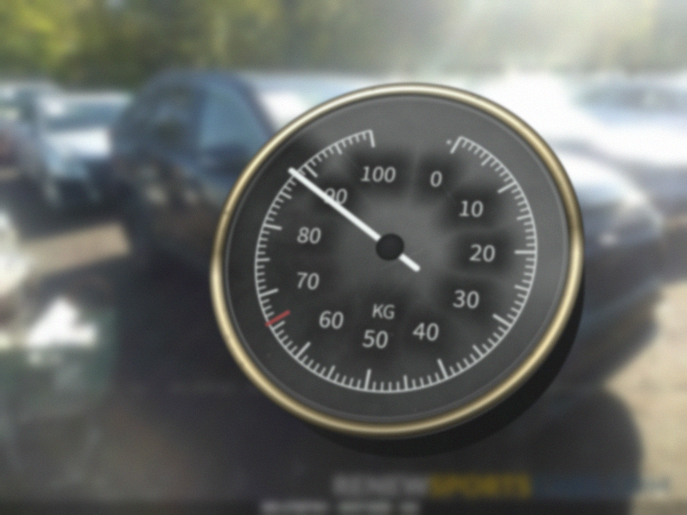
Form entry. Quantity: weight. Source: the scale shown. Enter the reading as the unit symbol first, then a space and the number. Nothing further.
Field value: kg 88
